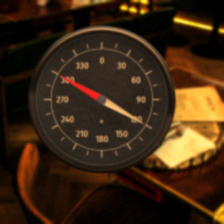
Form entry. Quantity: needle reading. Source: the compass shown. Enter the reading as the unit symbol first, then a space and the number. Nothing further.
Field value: ° 300
